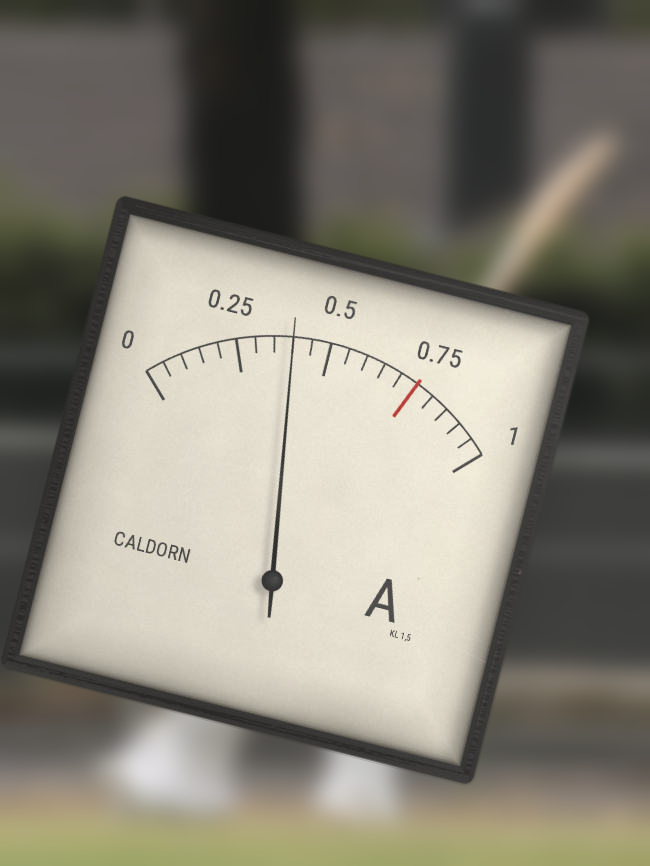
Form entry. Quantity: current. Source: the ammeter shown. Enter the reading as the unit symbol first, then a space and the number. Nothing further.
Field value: A 0.4
